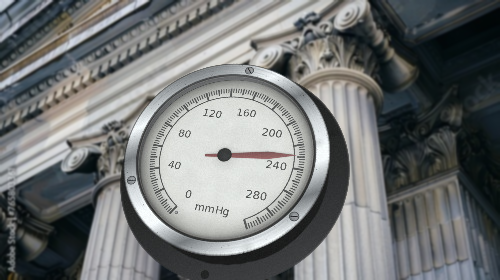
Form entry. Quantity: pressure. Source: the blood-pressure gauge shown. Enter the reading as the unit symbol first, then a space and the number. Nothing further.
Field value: mmHg 230
